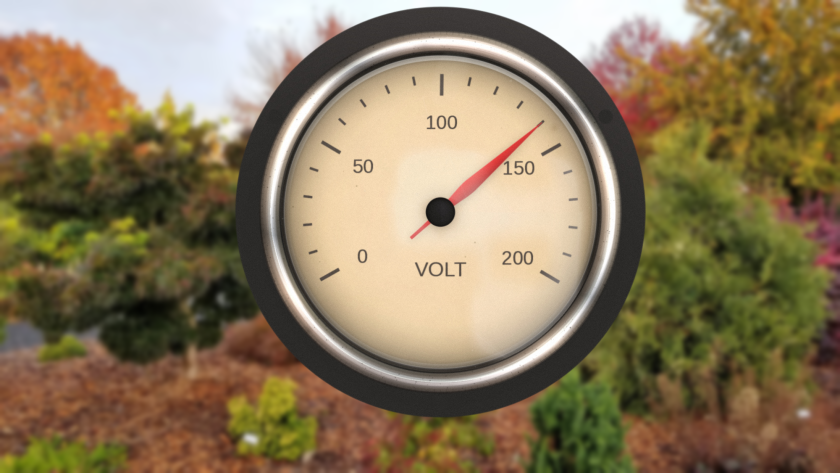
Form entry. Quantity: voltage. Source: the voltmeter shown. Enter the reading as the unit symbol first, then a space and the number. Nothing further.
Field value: V 140
